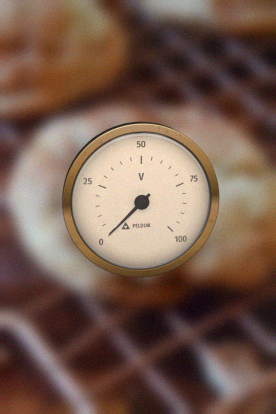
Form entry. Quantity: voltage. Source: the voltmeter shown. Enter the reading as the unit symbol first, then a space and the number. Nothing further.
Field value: V 0
